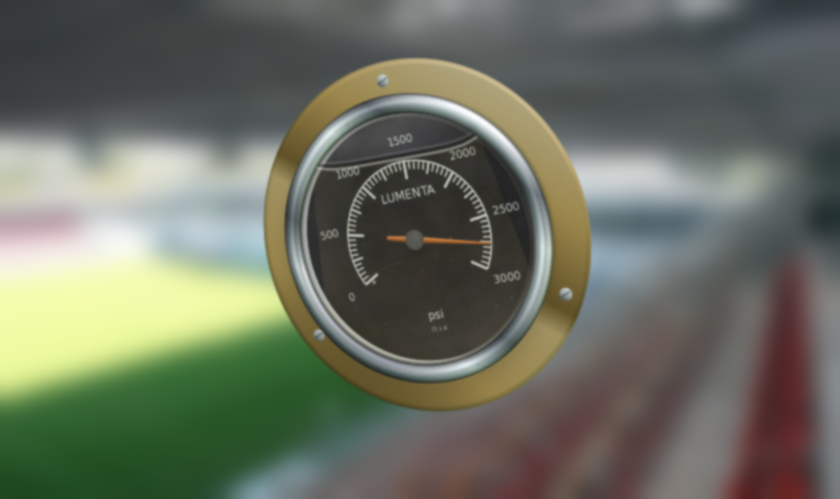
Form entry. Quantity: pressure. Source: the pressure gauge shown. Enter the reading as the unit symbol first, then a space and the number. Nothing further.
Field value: psi 2750
